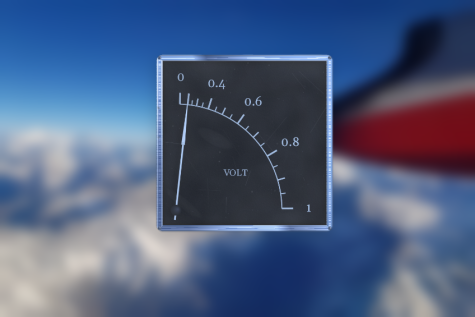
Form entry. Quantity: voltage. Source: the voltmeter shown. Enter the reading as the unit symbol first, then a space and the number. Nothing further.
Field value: V 0.2
